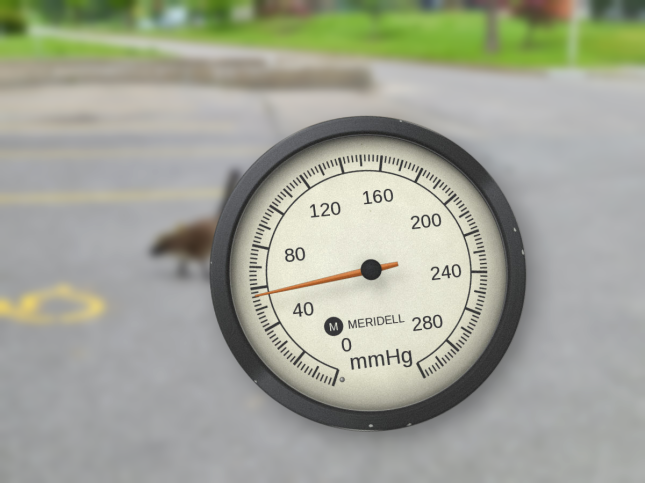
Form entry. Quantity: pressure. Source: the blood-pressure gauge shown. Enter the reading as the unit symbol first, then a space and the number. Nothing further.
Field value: mmHg 56
